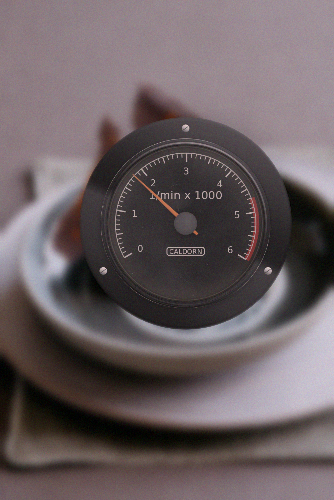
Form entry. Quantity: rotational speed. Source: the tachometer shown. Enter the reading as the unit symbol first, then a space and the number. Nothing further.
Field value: rpm 1800
